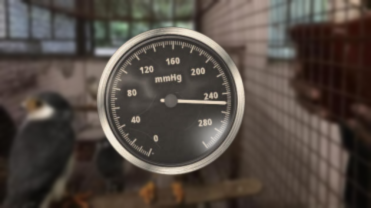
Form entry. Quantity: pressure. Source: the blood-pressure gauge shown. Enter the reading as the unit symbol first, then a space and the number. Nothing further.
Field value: mmHg 250
